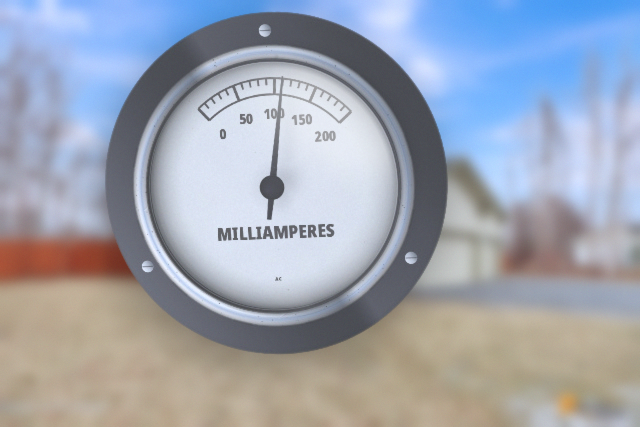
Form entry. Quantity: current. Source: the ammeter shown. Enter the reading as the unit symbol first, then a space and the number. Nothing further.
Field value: mA 110
